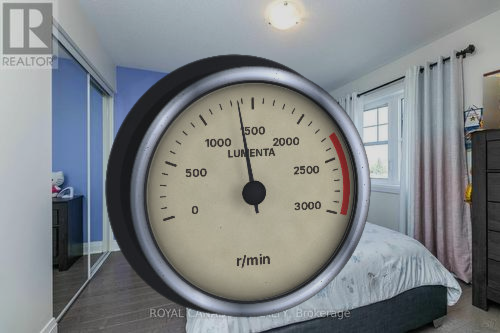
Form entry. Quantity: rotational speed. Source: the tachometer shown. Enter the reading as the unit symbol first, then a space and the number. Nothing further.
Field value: rpm 1350
